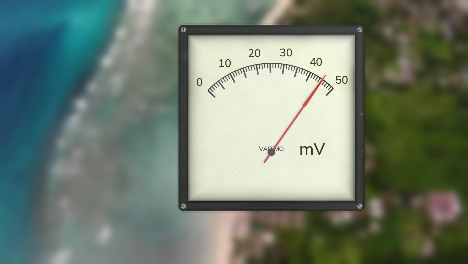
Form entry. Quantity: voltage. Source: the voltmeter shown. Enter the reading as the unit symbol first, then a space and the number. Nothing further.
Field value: mV 45
